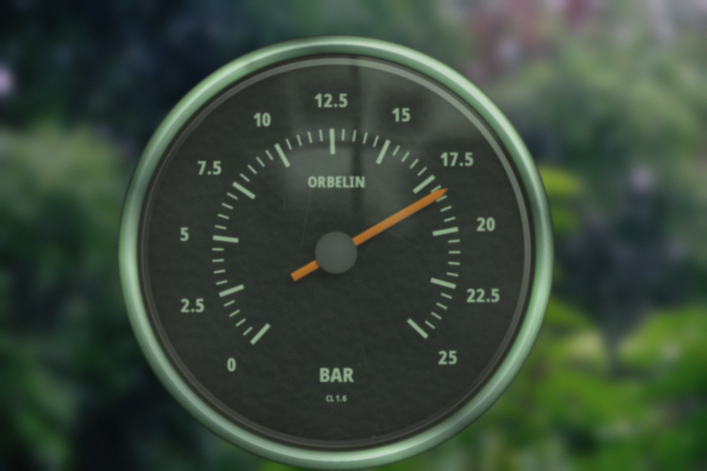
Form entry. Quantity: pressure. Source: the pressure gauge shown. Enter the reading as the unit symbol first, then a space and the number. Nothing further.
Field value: bar 18.25
